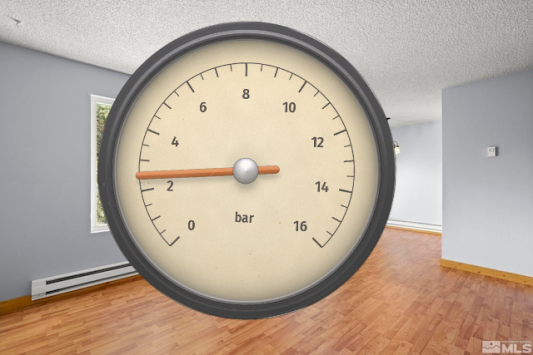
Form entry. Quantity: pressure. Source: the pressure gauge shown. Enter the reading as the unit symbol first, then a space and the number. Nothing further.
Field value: bar 2.5
